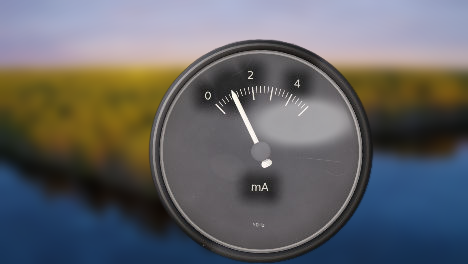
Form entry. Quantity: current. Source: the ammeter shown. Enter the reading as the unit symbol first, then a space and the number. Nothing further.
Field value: mA 1
